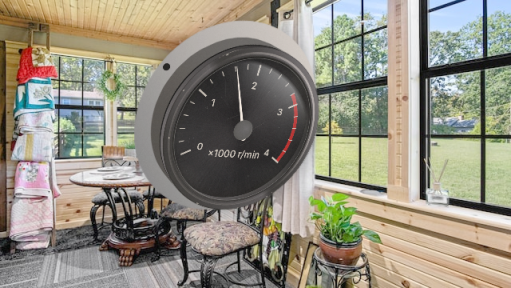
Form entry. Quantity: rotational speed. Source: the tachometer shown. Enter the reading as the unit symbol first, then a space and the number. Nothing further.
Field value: rpm 1600
